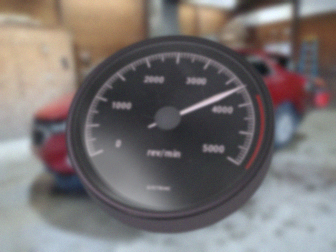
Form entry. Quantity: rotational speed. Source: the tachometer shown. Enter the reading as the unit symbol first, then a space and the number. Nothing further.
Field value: rpm 3750
